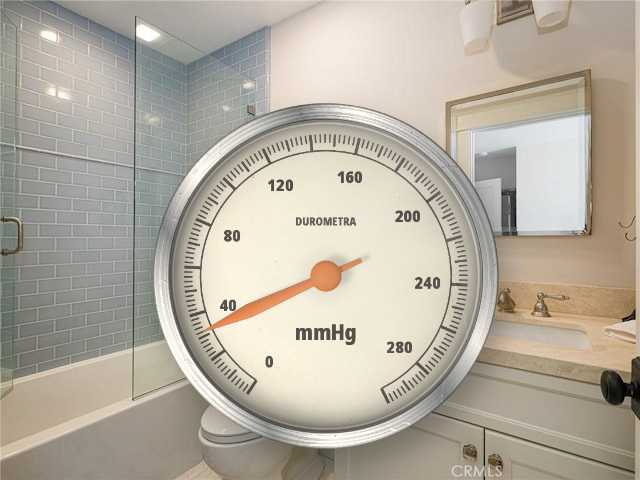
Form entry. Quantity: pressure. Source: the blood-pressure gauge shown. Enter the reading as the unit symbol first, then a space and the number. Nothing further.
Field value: mmHg 32
